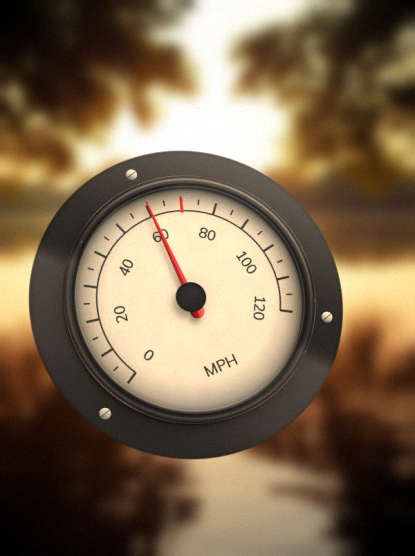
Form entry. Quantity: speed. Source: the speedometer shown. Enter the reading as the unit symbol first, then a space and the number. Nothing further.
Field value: mph 60
